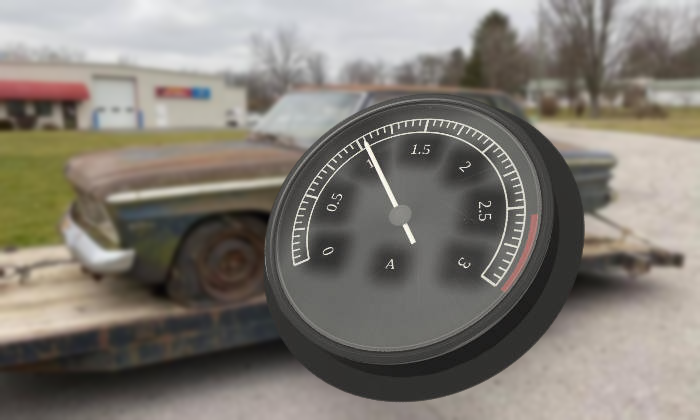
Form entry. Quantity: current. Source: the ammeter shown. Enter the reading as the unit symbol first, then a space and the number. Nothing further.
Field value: A 1.05
